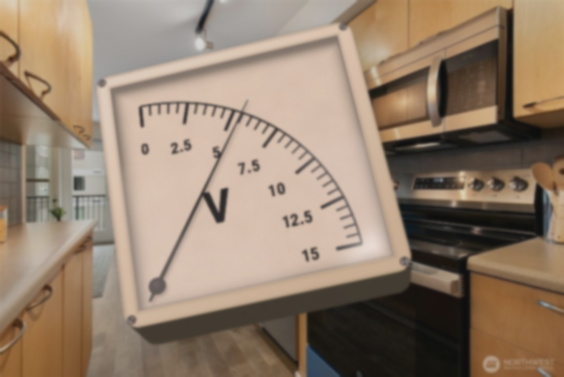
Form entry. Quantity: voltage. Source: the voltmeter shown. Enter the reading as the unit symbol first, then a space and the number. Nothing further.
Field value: V 5.5
